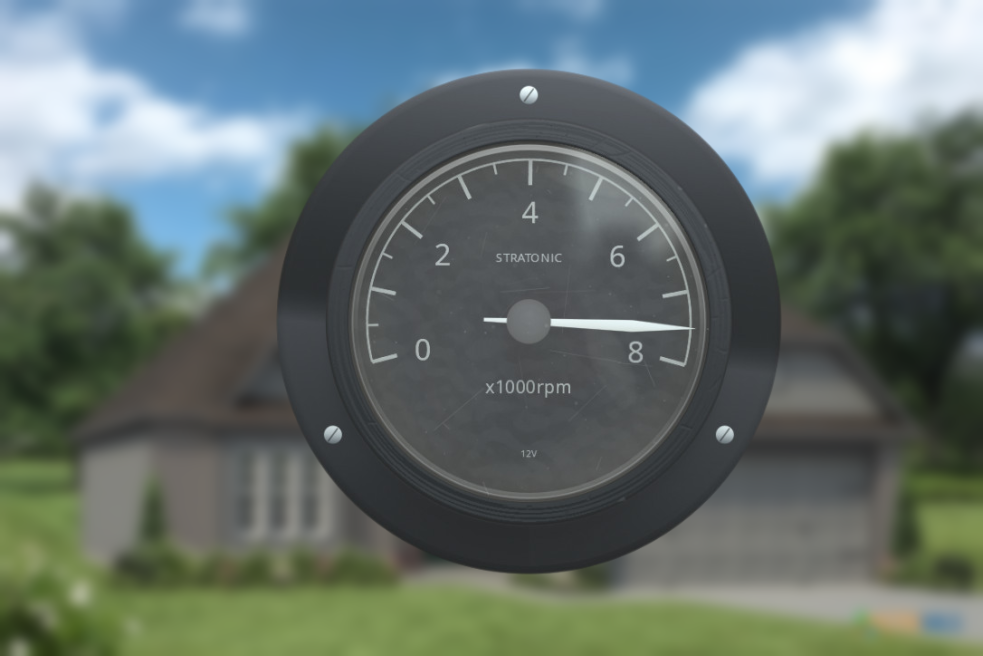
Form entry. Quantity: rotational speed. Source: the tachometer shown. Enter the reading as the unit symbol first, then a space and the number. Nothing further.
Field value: rpm 7500
